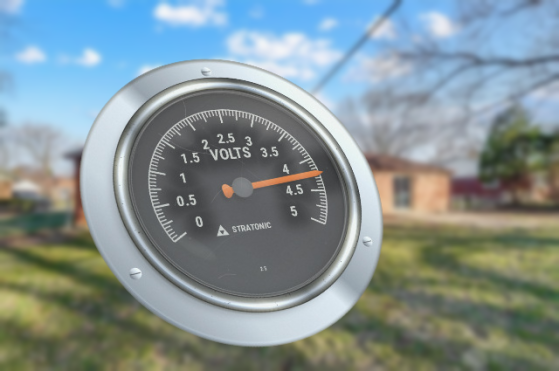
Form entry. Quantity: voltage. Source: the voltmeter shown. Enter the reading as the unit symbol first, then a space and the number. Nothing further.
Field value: V 4.25
